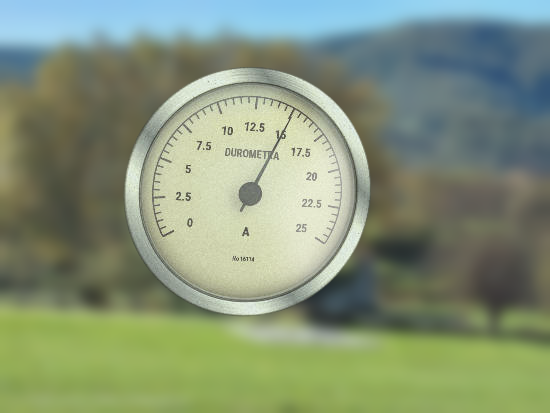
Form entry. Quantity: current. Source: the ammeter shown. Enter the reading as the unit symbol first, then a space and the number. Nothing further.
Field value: A 15
